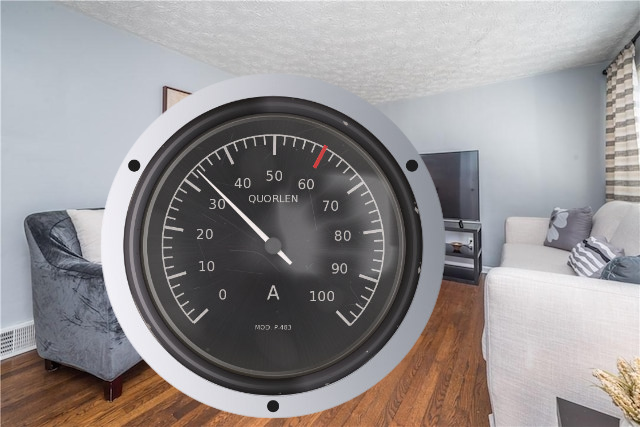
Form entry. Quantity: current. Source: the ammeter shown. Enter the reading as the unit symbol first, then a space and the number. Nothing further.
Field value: A 33
